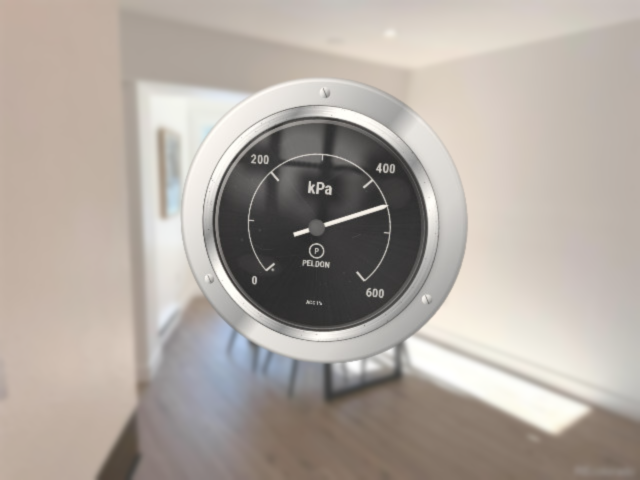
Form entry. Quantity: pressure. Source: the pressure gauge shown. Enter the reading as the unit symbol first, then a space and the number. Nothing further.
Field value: kPa 450
